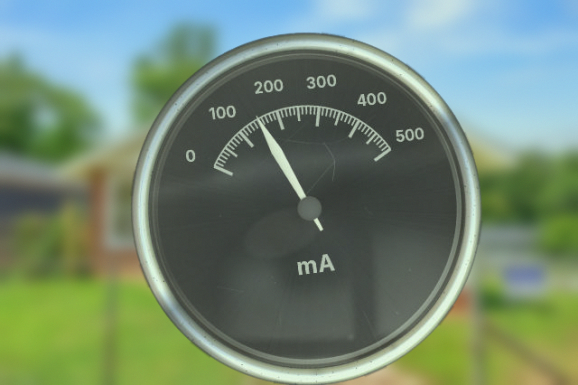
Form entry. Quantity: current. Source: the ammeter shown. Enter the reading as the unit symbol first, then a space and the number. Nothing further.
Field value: mA 150
